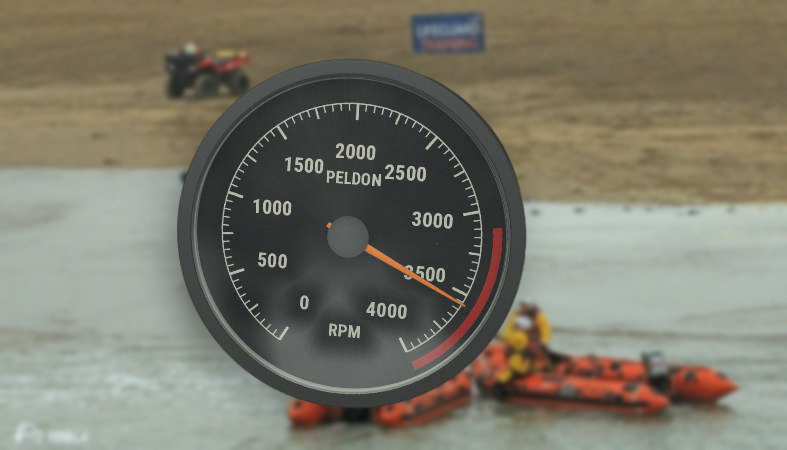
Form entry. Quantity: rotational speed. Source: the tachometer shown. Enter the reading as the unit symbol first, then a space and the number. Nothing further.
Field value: rpm 3550
